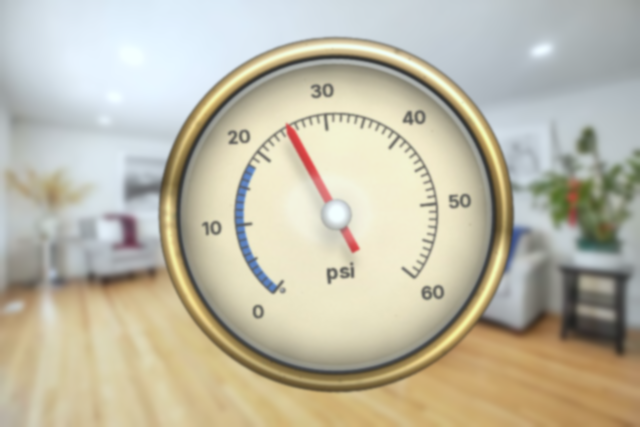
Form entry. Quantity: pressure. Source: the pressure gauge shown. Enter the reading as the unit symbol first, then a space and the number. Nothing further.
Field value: psi 25
